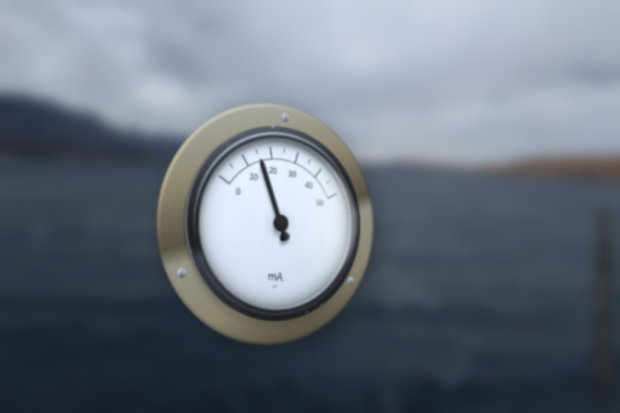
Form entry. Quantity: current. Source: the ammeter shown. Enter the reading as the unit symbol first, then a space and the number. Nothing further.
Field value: mA 15
